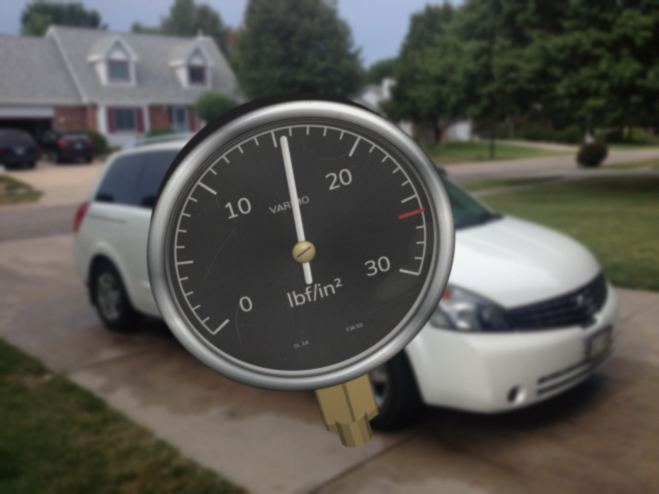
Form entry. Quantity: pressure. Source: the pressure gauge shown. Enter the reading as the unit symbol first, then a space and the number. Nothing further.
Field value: psi 15.5
